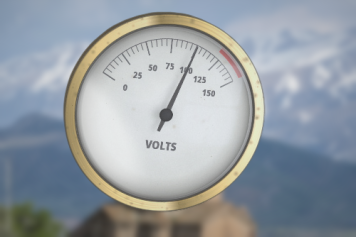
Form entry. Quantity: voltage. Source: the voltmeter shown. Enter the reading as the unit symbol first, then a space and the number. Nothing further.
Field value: V 100
